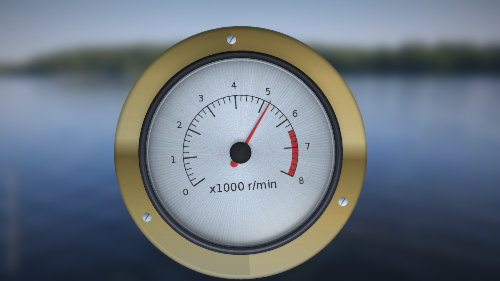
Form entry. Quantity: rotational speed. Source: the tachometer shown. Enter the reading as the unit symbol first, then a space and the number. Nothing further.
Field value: rpm 5200
